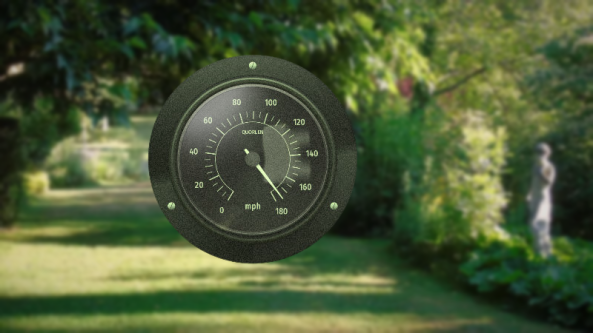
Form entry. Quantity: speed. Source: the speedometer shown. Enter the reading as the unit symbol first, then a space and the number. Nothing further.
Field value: mph 175
